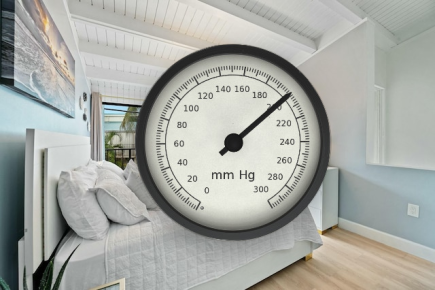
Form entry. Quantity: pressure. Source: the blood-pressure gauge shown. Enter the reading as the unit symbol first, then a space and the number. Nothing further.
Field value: mmHg 200
